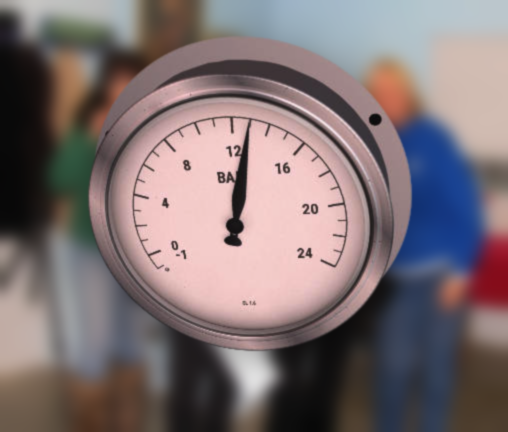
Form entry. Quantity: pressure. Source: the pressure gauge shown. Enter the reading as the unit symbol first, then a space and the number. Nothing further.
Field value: bar 13
